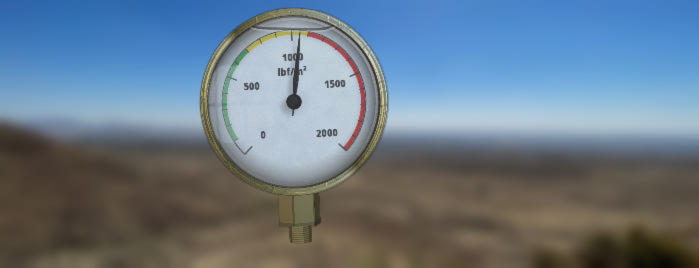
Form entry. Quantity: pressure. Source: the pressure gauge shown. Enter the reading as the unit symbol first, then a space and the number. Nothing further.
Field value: psi 1050
